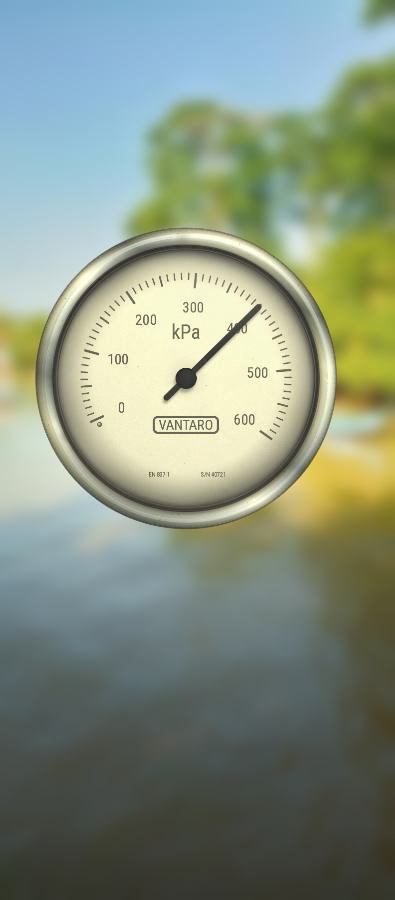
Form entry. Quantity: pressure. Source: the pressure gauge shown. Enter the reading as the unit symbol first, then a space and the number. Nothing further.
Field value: kPa 400
